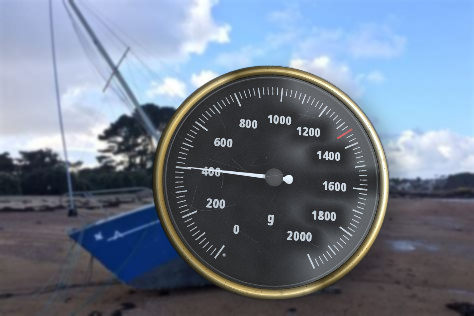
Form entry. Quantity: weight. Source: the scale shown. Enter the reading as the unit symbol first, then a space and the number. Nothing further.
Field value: g 400
